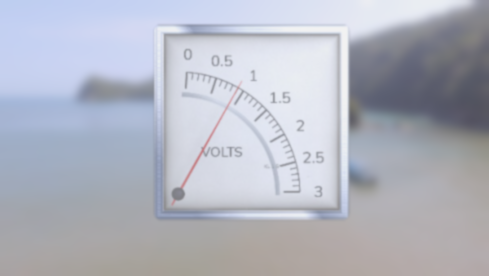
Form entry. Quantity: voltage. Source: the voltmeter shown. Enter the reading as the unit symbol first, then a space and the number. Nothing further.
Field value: V 0.9
